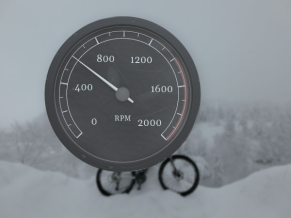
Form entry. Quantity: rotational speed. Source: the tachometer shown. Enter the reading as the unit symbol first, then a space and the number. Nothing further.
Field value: rpm 600
